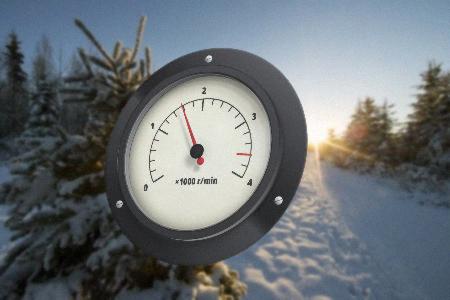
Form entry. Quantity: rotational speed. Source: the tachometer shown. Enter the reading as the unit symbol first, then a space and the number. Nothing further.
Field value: rpm 1600
